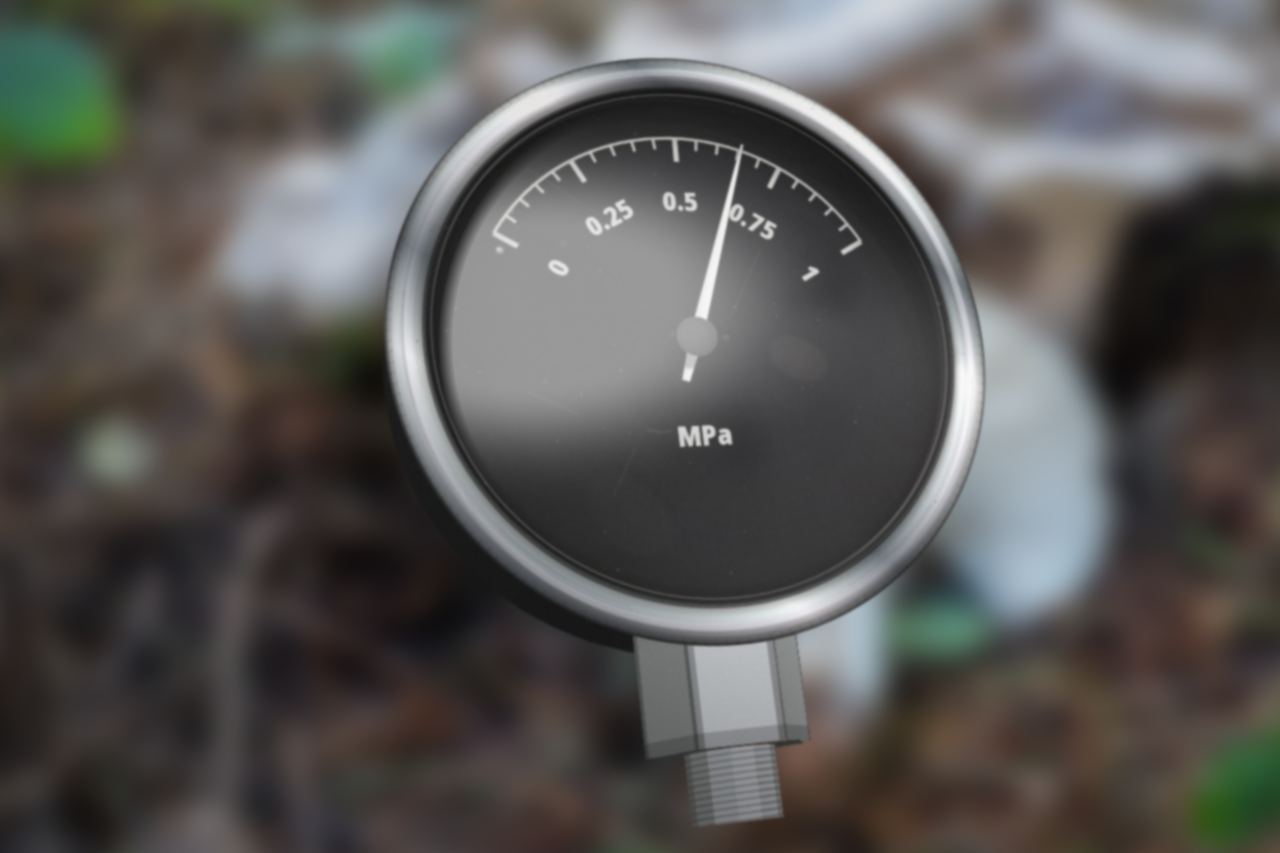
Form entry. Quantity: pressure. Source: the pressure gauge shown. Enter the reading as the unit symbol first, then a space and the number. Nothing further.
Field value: MPa 0.65
